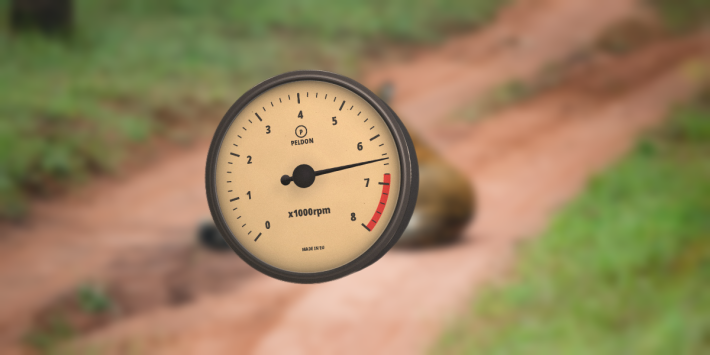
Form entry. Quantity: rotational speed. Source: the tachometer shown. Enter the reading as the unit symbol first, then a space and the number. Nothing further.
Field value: rpm 6500
